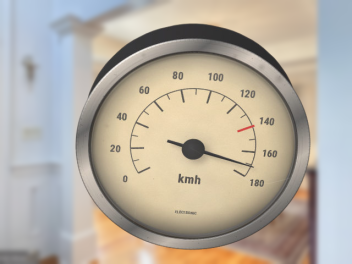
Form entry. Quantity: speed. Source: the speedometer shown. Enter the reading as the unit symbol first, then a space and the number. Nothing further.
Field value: km/h 170
